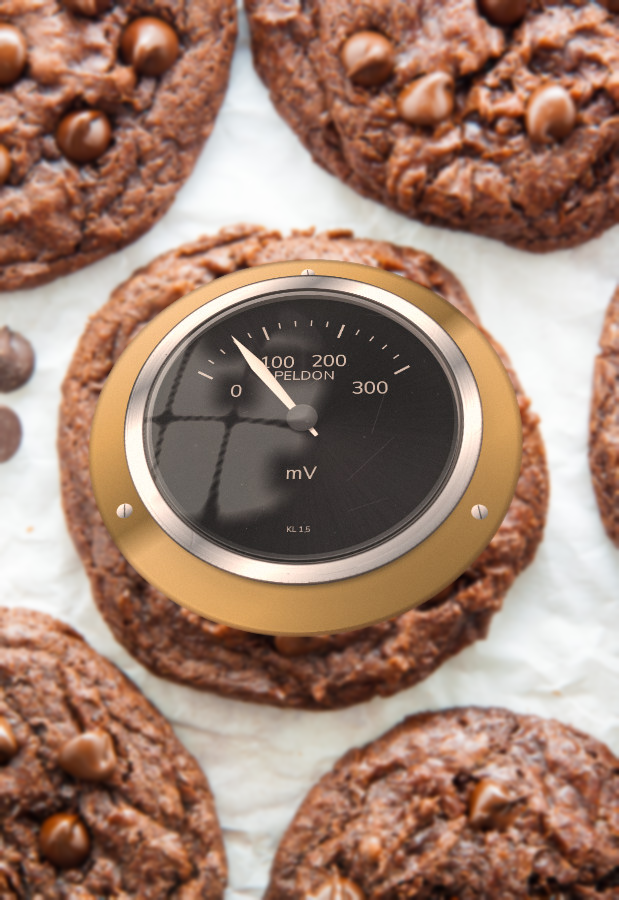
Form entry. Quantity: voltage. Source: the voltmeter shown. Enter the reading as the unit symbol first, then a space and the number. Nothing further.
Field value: mV 60
